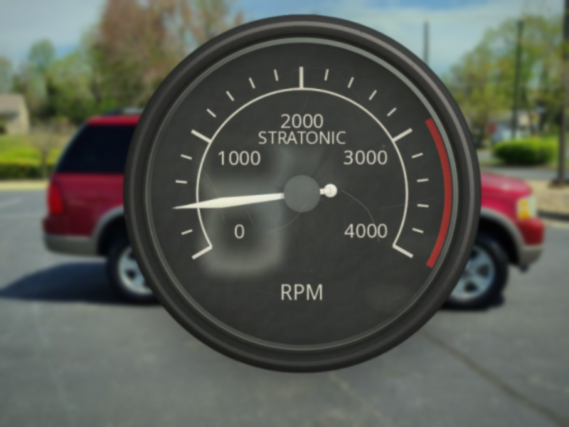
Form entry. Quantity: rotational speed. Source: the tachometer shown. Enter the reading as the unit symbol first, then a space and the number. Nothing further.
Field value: rpm 400
